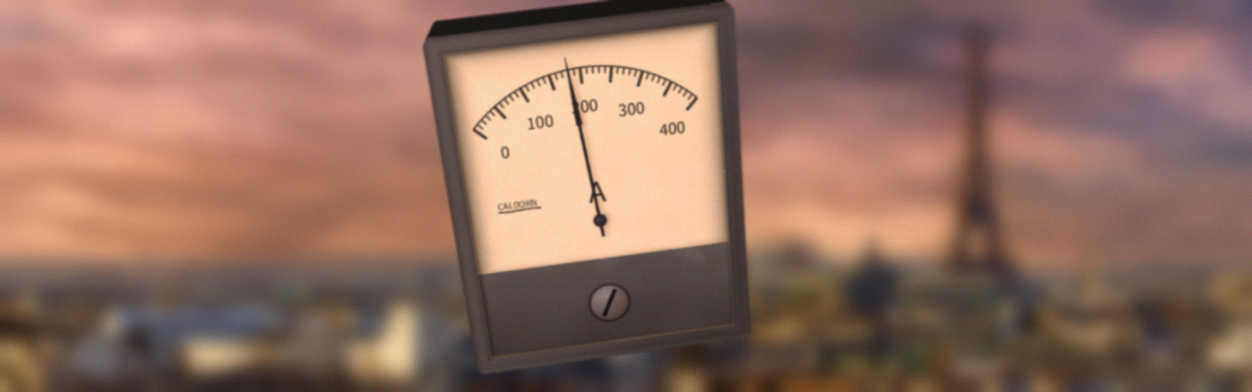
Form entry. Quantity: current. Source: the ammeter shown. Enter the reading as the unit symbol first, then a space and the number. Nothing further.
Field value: A 180
